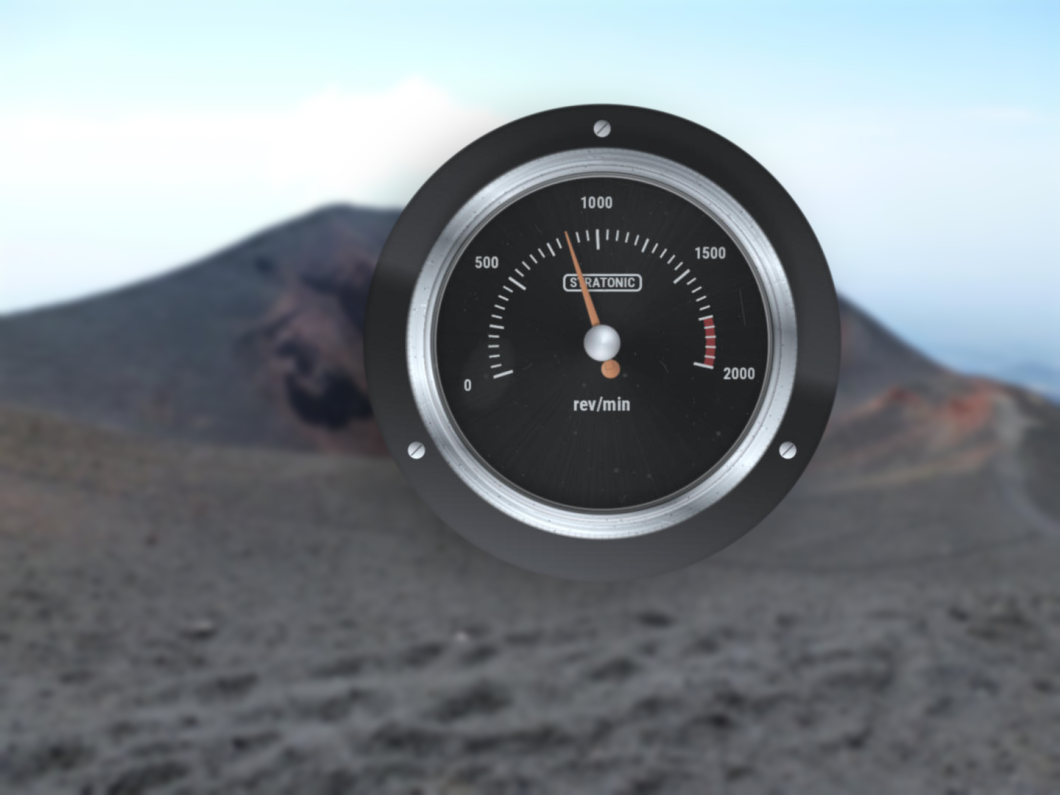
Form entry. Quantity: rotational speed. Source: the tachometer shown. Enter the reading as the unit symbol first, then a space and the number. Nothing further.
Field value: rpm 850
